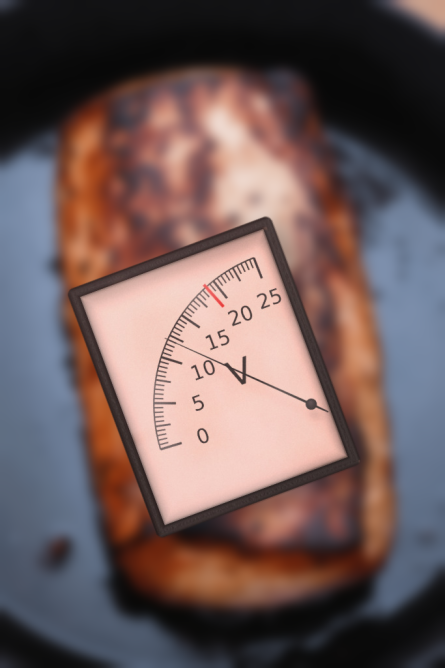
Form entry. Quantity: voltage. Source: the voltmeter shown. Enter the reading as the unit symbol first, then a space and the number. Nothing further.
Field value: V 12
